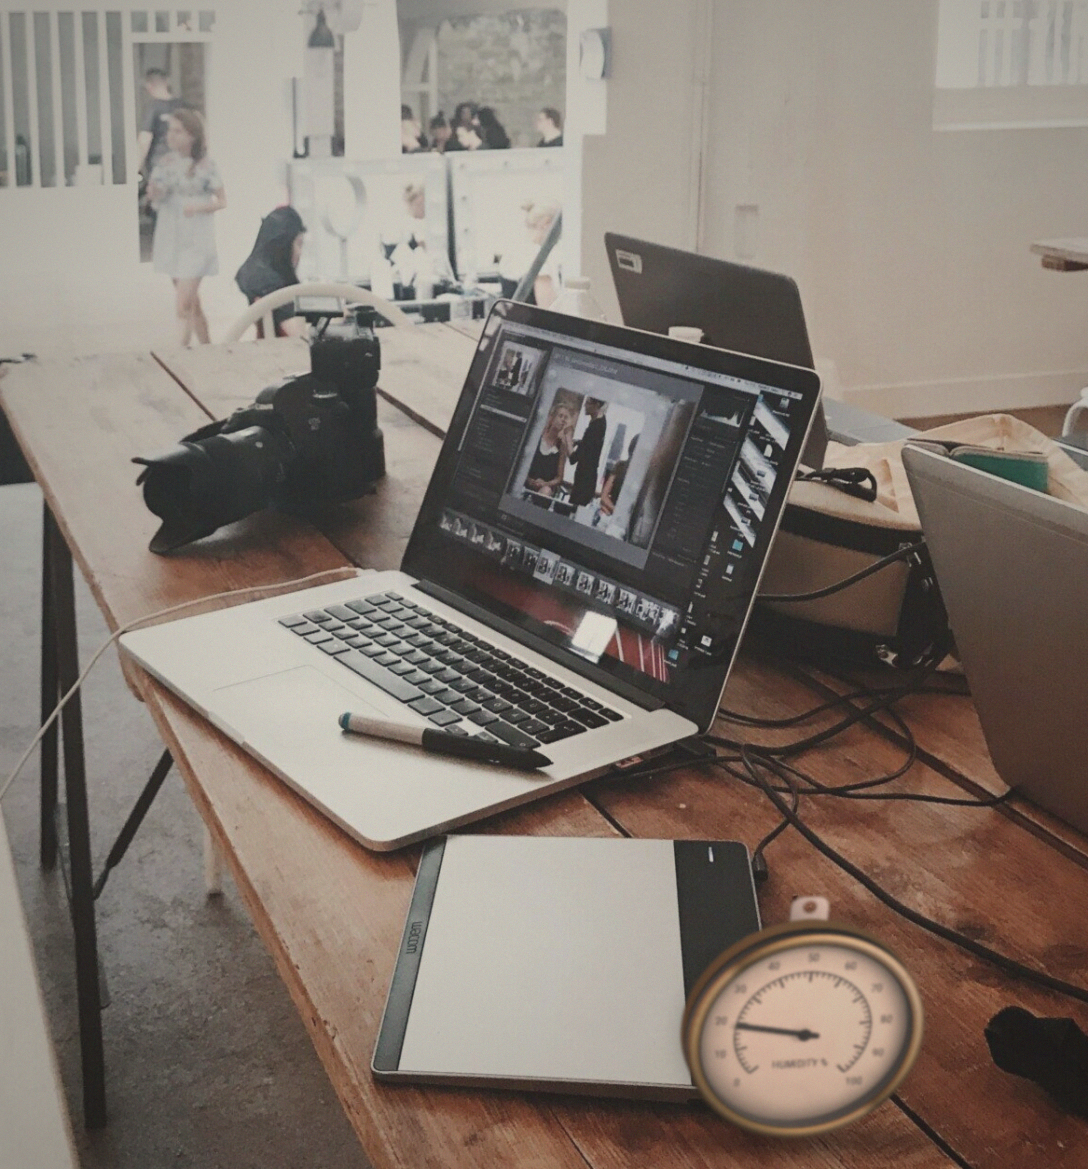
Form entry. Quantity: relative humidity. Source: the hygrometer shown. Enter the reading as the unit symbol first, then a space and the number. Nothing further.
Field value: % 20
